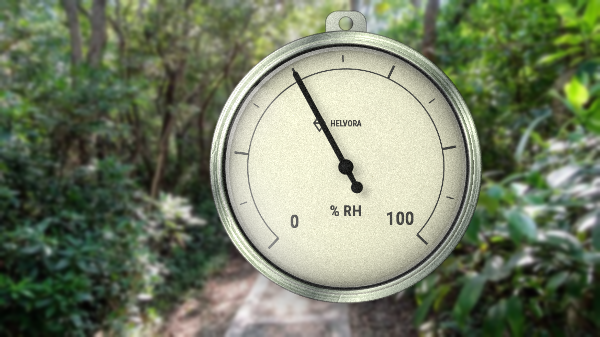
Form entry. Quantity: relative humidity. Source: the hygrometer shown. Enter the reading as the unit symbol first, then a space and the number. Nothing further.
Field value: % 40
